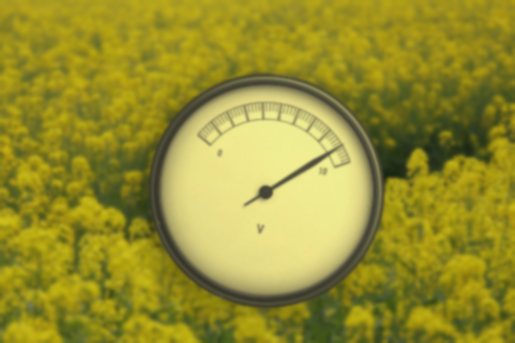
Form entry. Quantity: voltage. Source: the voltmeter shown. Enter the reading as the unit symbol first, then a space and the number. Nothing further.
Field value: V 9
